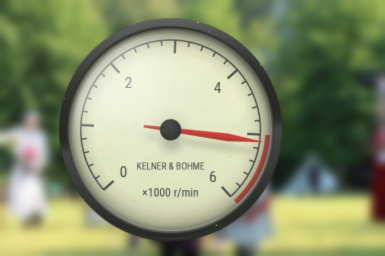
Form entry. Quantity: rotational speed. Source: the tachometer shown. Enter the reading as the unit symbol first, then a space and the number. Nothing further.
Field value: rpm 5100
